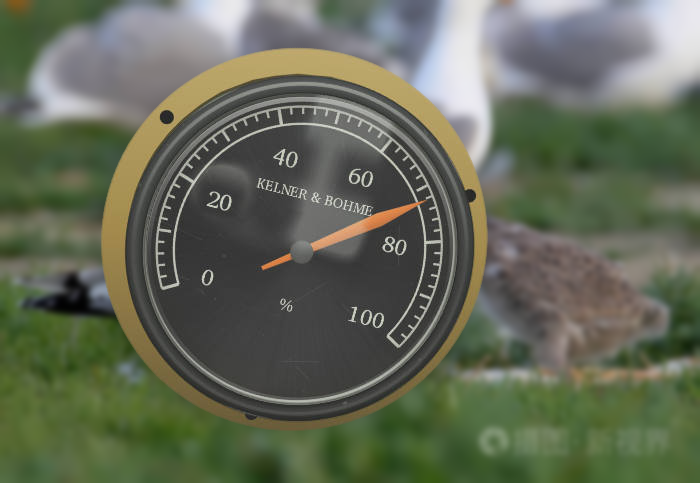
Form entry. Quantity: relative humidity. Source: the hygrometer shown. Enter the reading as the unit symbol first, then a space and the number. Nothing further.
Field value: % 72
